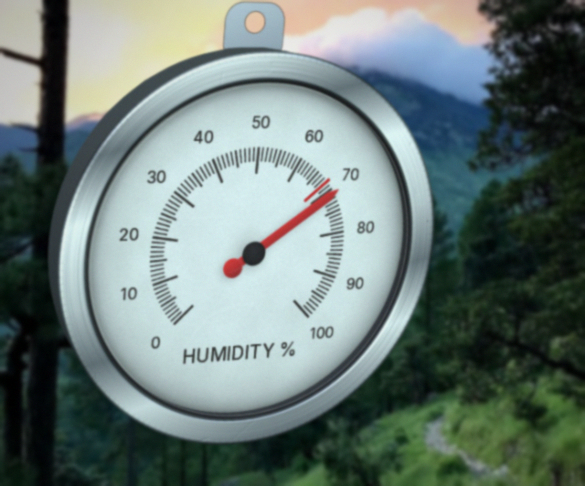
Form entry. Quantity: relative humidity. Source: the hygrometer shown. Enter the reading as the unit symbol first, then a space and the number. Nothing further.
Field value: % 70
